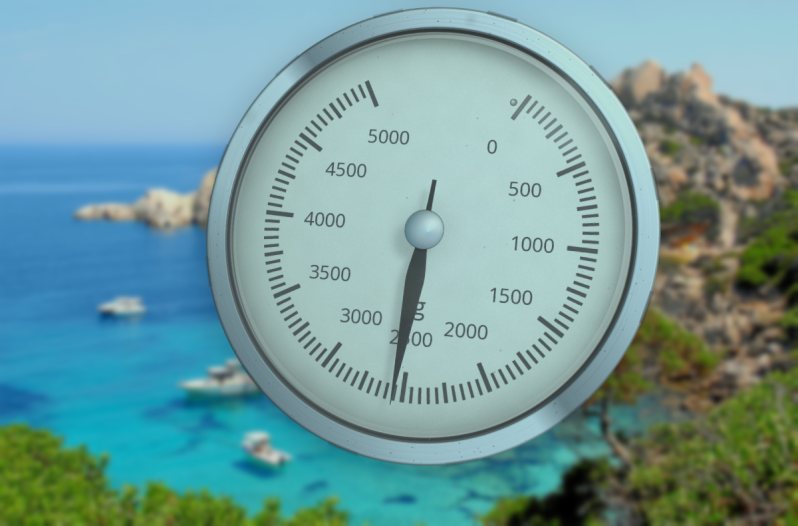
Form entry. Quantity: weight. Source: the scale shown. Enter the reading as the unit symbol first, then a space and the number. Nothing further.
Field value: g 2550
